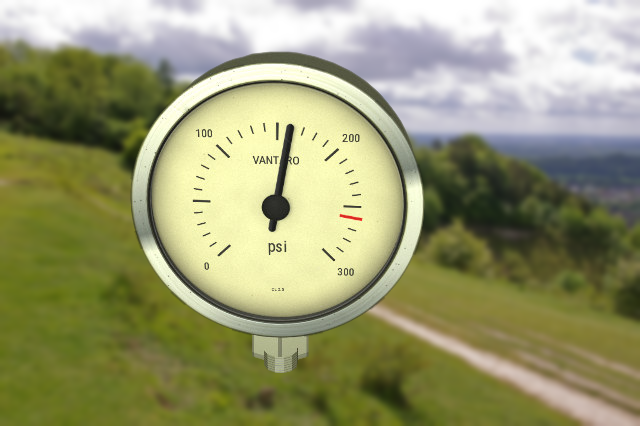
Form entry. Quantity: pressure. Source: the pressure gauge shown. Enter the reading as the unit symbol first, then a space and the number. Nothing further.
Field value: psi 160
